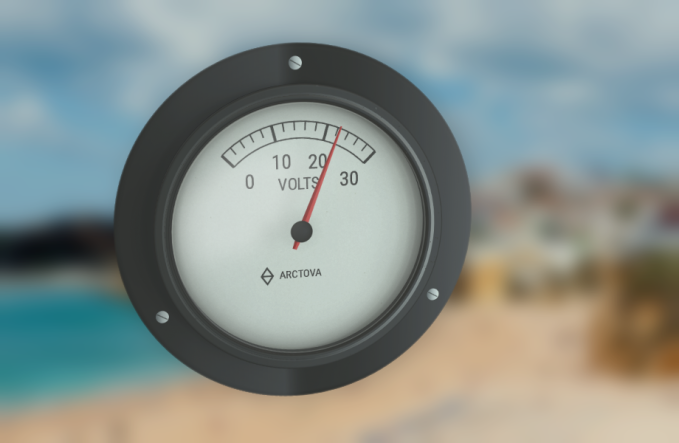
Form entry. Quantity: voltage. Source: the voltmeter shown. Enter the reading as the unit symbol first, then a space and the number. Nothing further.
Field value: V 22
